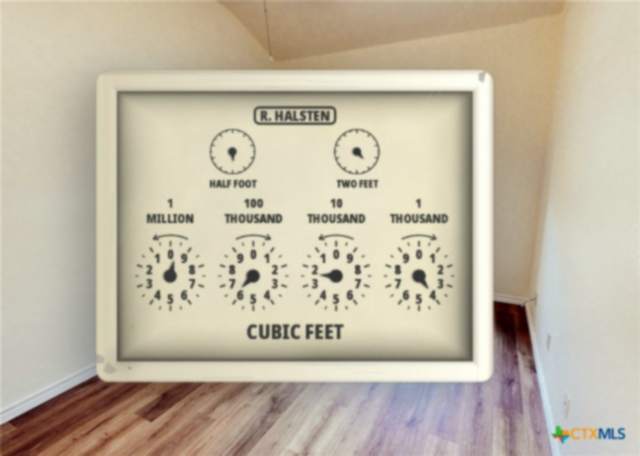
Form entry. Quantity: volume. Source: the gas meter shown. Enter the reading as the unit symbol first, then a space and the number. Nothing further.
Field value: ft³ 962400
